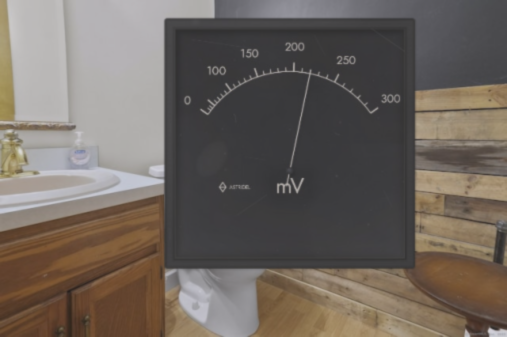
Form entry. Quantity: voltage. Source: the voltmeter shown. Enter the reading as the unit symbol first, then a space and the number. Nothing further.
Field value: mV 220
